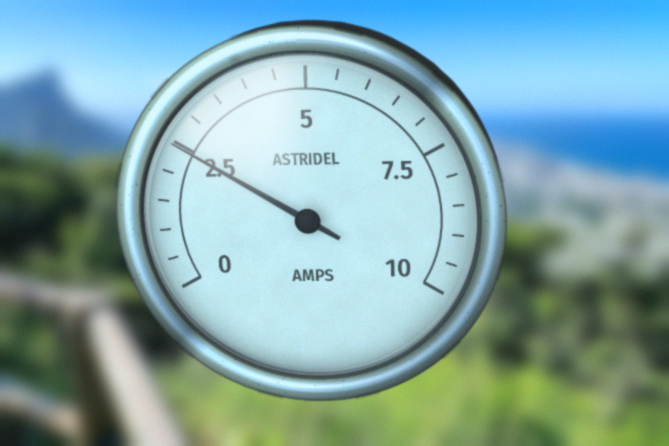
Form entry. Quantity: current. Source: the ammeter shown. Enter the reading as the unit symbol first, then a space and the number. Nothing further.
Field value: A 2.5
